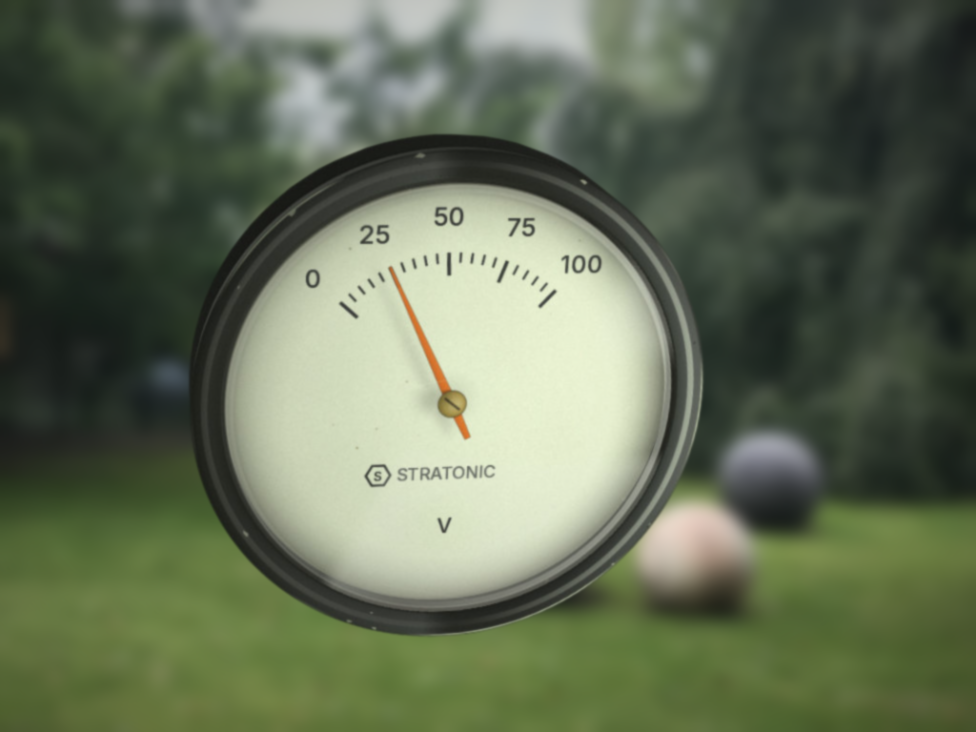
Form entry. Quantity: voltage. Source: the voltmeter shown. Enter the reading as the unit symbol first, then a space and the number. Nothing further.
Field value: V 25
